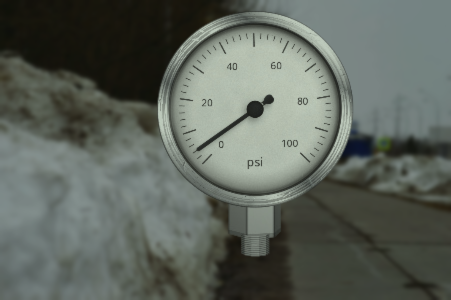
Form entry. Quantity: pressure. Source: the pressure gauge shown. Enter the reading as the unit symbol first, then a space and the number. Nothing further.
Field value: psi 4
